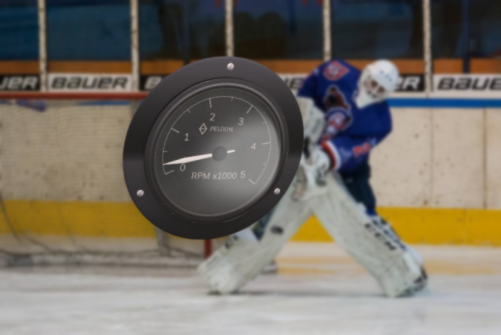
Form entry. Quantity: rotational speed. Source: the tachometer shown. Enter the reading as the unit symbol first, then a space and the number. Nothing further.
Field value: rpm 250
